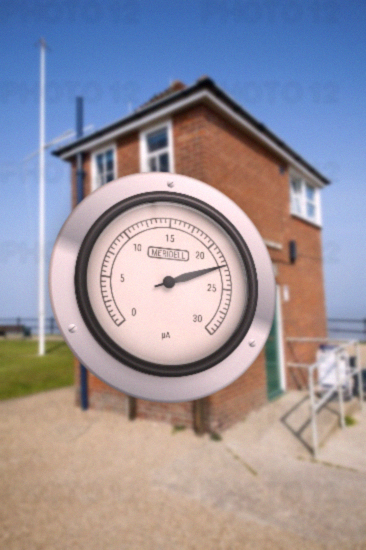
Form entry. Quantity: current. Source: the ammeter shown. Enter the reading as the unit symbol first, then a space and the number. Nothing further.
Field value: µA 22.5
